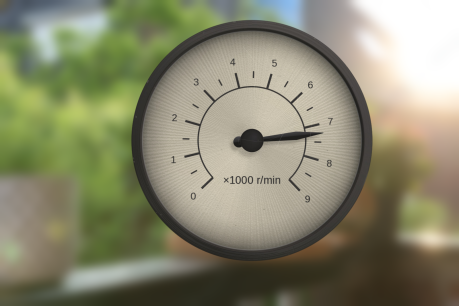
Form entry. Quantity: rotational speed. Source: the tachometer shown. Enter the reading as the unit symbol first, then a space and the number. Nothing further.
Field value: rpm 7250
